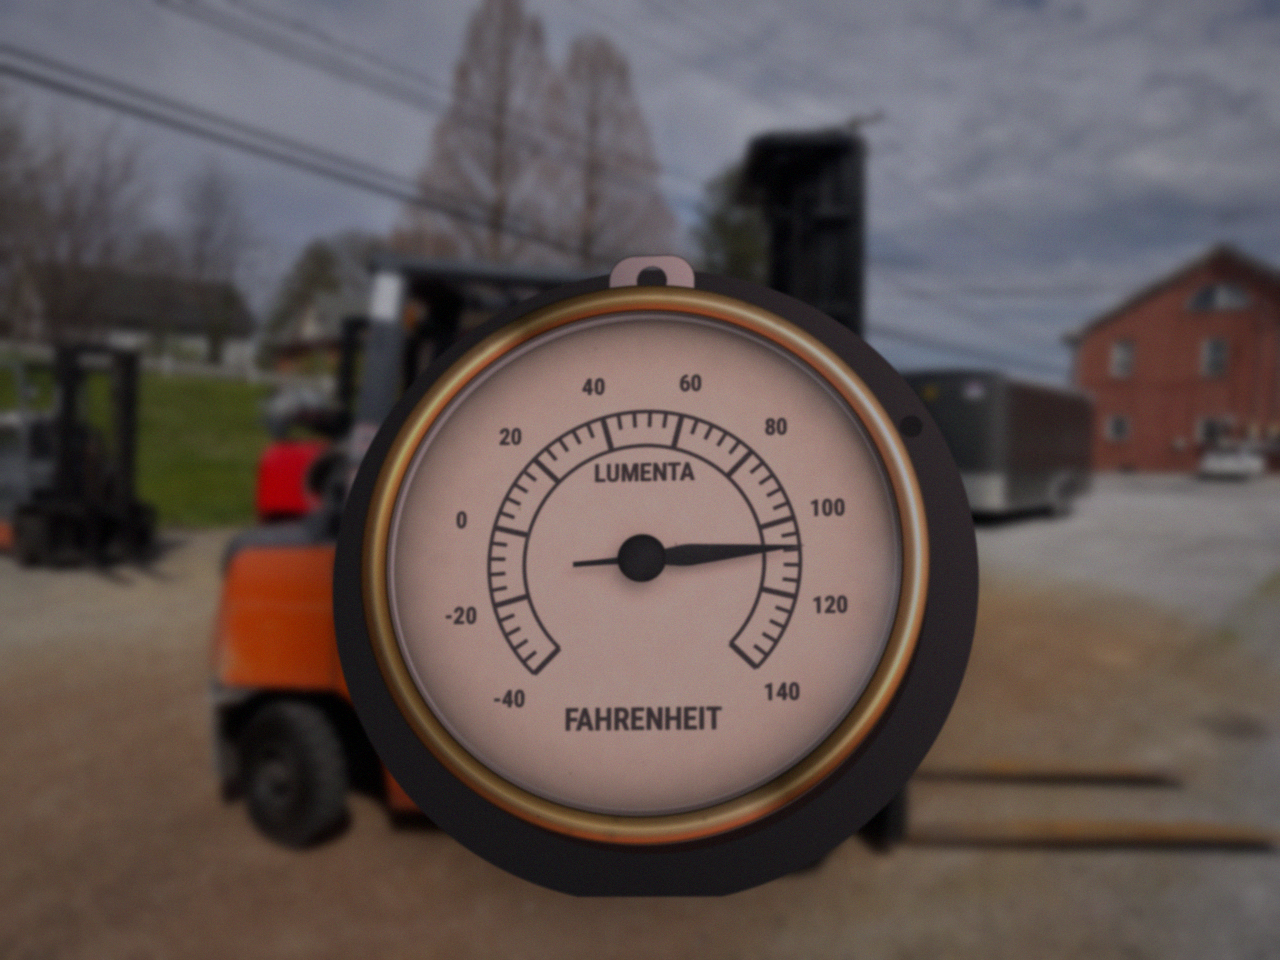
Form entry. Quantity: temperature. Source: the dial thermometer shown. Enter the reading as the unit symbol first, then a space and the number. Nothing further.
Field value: °F 108
